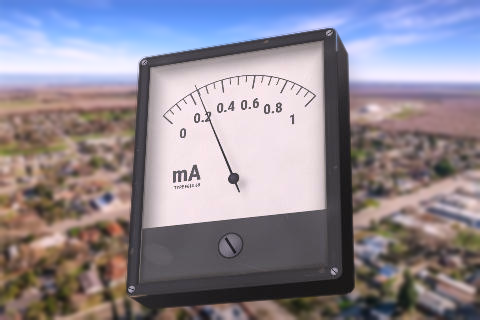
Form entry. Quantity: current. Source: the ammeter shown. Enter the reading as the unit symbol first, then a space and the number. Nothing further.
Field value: mA 0.25
